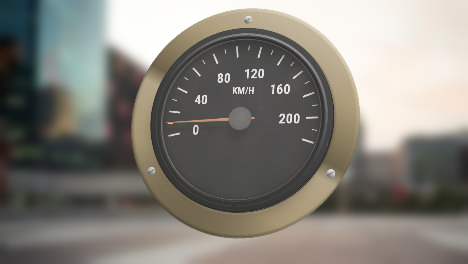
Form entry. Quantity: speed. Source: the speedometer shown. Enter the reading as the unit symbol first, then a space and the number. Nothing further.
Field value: km/h 10
